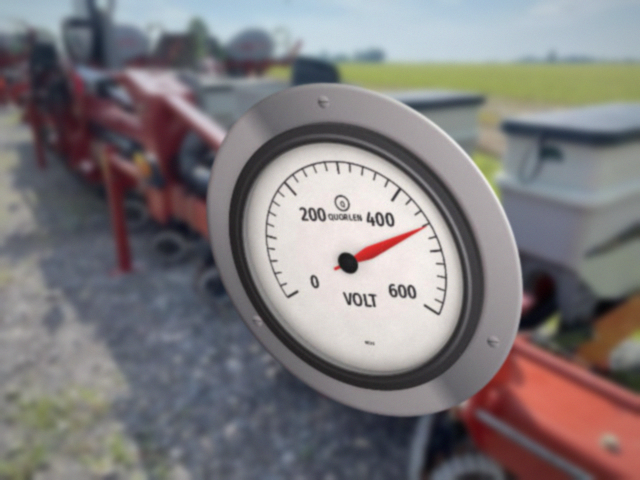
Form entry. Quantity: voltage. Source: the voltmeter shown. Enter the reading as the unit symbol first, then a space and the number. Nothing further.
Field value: V 460
